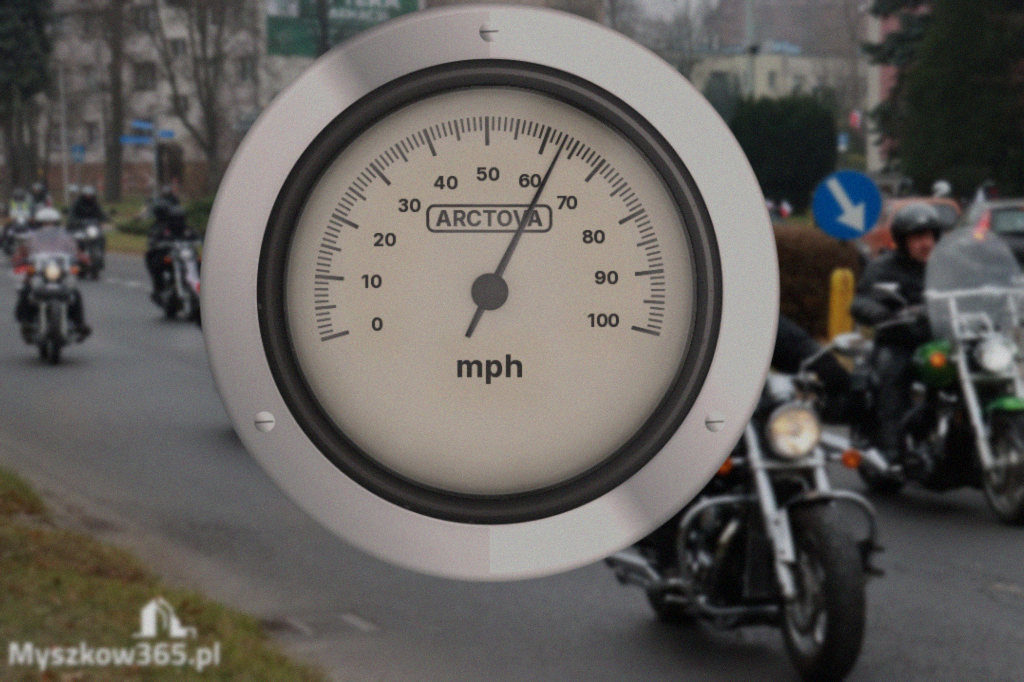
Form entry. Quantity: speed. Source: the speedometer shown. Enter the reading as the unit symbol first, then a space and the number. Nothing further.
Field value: mph 63
